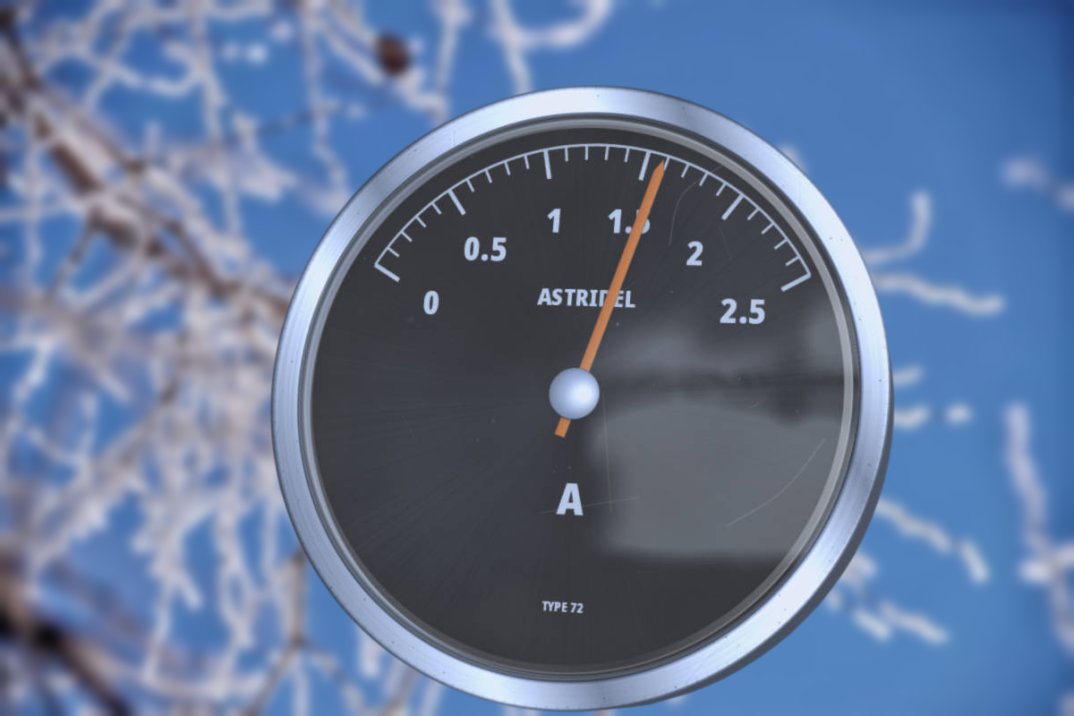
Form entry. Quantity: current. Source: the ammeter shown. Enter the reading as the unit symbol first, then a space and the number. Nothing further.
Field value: A 1.6
